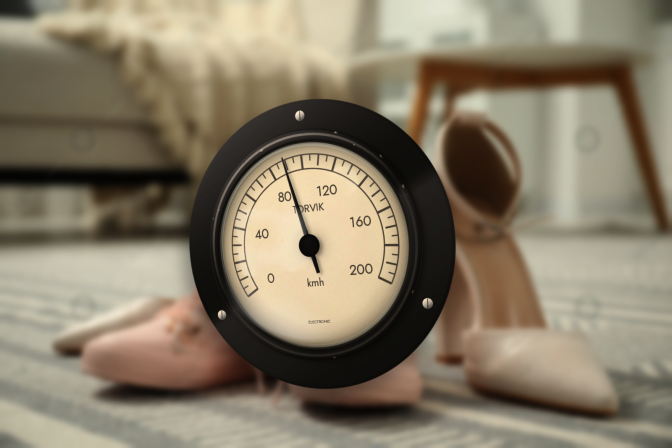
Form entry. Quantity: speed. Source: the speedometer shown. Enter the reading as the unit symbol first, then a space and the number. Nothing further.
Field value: km/h 90
